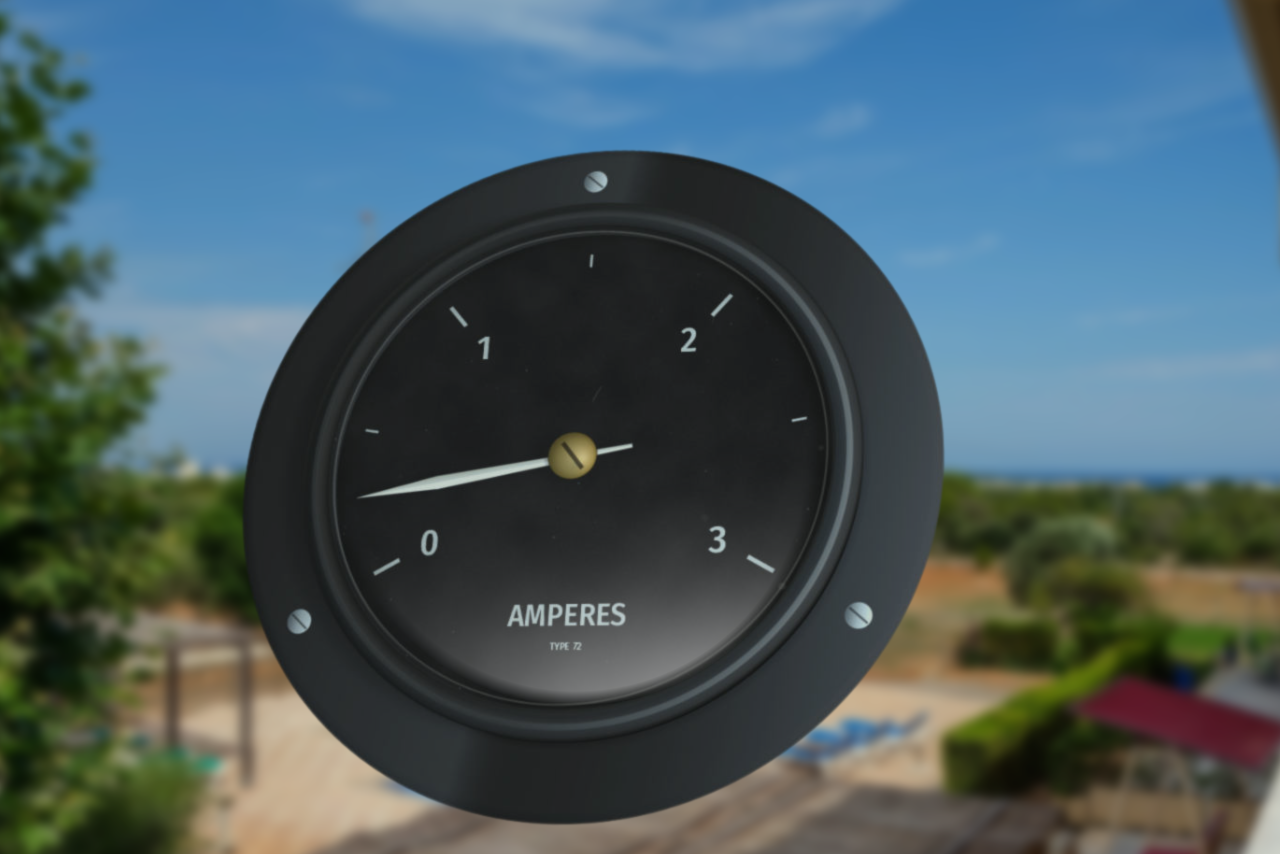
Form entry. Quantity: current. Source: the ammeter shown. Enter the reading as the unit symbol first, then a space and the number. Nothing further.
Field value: A 0.25
